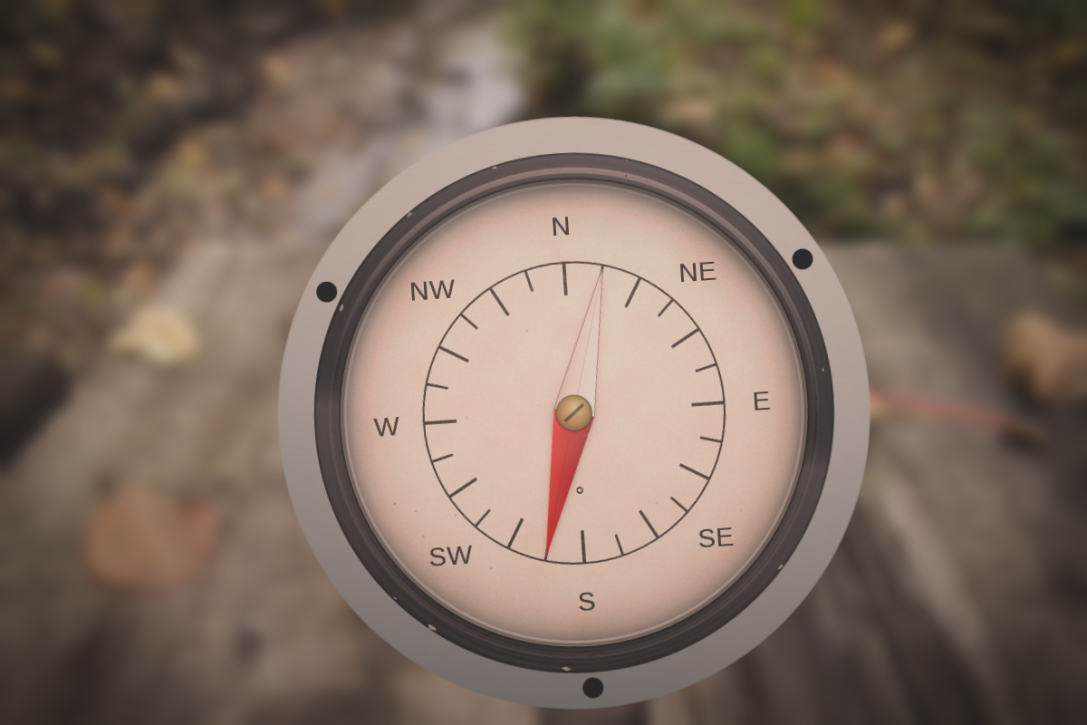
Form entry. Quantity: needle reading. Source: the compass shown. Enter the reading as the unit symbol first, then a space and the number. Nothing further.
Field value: ° 195
